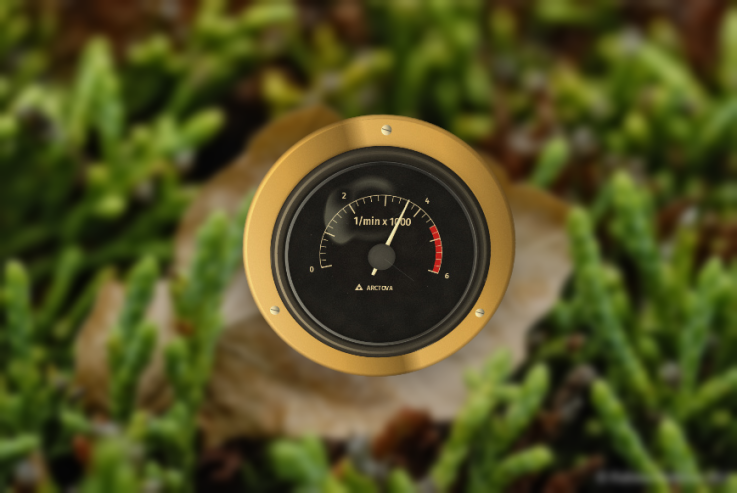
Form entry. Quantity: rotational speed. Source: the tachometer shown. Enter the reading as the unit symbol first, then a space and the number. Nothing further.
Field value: rpm 3600
